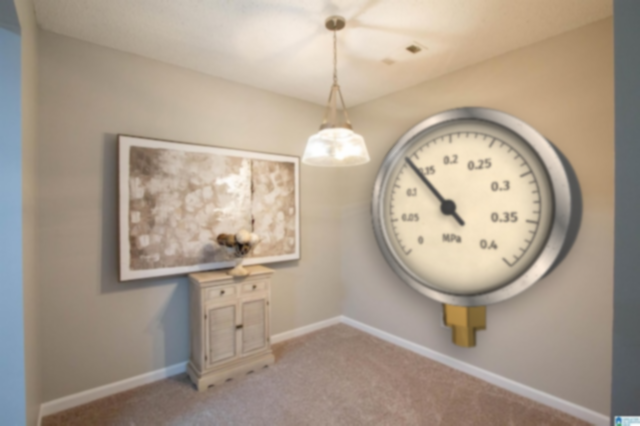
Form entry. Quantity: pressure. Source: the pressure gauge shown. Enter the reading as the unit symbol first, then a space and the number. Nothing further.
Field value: MPa 0.14
